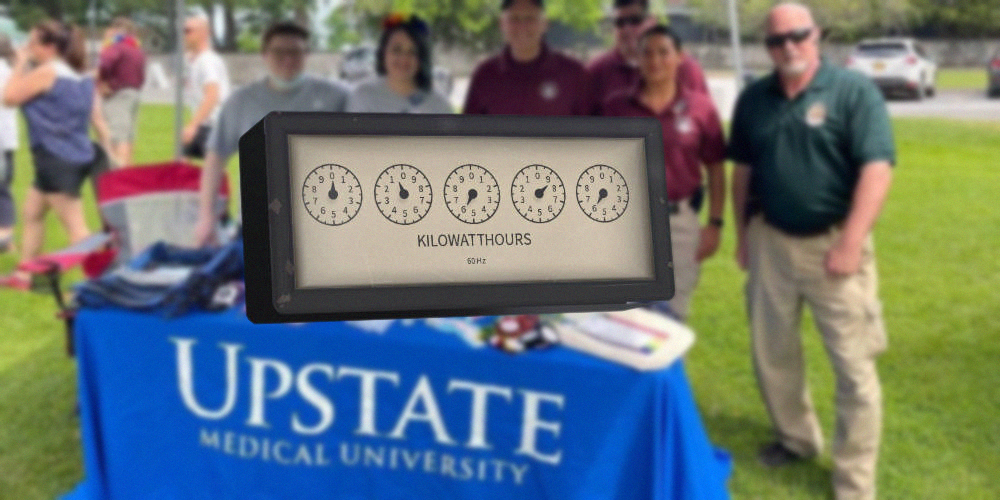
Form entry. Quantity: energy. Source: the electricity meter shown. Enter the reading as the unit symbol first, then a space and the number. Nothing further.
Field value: kWh 586
